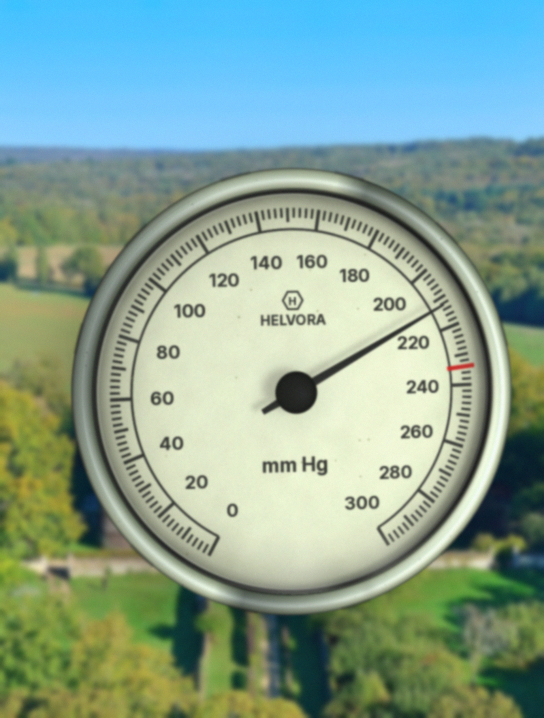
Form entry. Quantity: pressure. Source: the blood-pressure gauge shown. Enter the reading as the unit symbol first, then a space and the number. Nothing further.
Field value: mmHg 212
